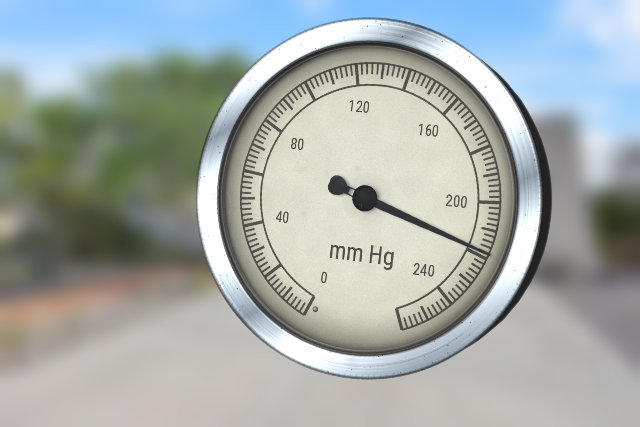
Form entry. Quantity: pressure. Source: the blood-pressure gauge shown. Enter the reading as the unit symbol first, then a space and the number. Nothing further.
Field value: mmHg 218
